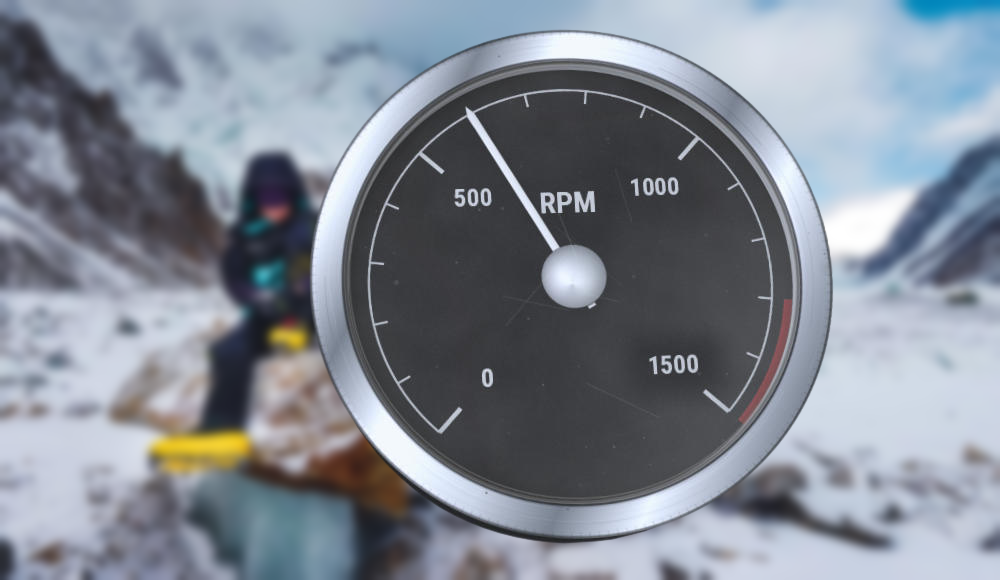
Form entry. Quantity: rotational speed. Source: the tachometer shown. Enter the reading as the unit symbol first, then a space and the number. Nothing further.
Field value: rpm 600
